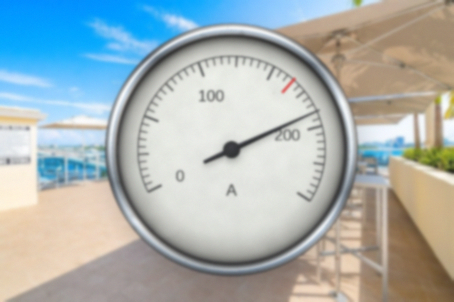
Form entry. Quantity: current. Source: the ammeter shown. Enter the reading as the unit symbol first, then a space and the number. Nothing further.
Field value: A 190
